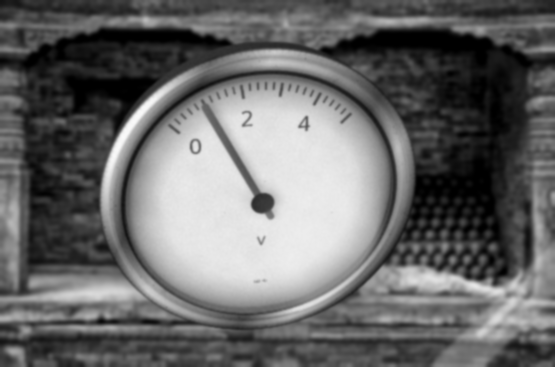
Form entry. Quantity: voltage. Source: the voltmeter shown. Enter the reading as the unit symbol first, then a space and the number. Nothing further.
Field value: V 1
